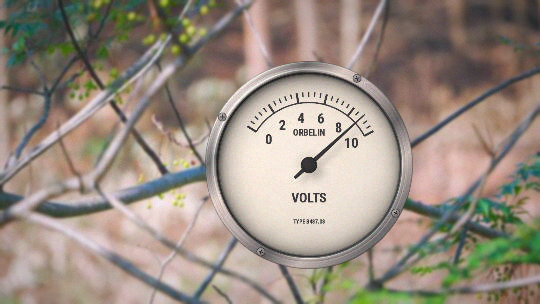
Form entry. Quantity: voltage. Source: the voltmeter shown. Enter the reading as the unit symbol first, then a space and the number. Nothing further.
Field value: V 8.8
